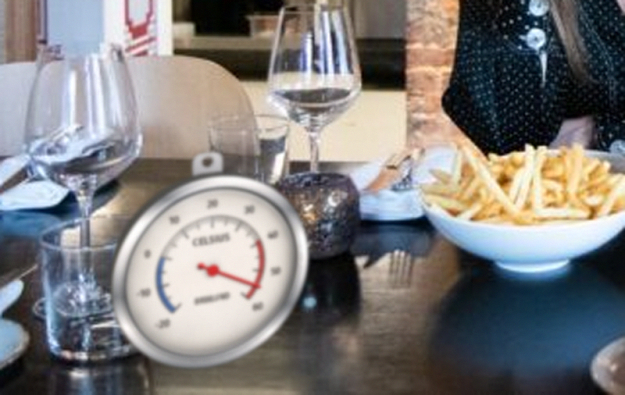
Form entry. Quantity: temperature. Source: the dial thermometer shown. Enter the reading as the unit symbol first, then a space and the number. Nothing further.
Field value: °C 55
